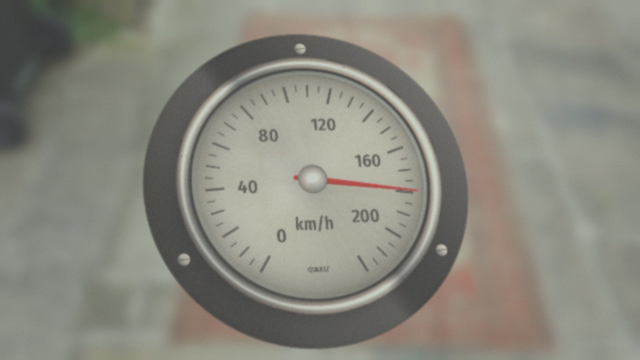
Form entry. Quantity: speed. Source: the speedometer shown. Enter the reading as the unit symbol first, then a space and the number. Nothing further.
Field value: km/h 180
